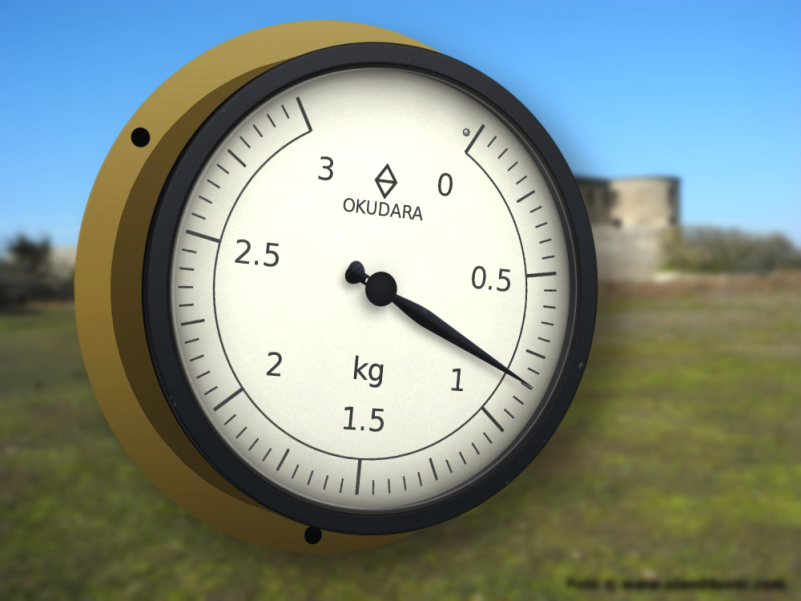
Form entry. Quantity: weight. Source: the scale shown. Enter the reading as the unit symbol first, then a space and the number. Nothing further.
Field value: kg 0.85
